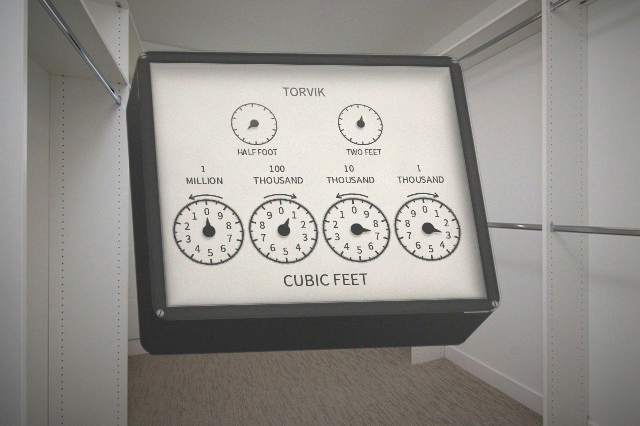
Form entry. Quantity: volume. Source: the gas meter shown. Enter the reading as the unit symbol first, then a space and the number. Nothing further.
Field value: ft³ 7300
